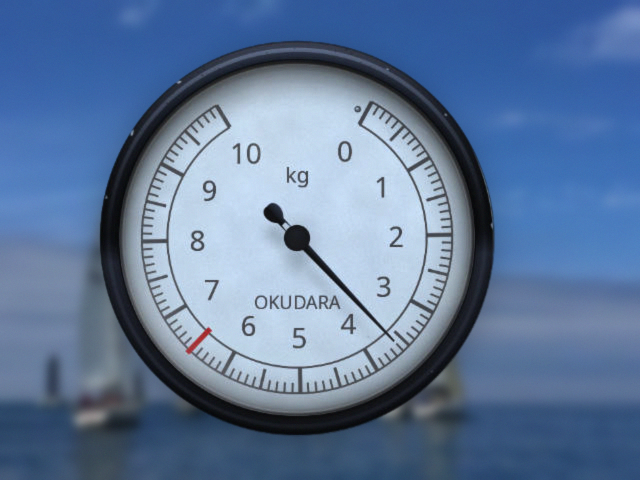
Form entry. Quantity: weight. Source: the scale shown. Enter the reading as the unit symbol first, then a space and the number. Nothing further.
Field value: kg 3.6
